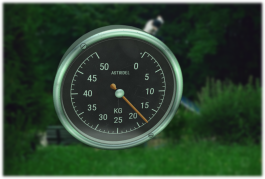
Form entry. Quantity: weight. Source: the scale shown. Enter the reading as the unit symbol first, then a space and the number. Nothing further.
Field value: kg 18
